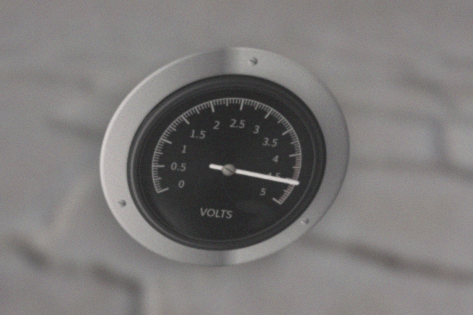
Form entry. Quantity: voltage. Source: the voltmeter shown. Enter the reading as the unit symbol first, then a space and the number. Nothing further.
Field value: V 4.5
